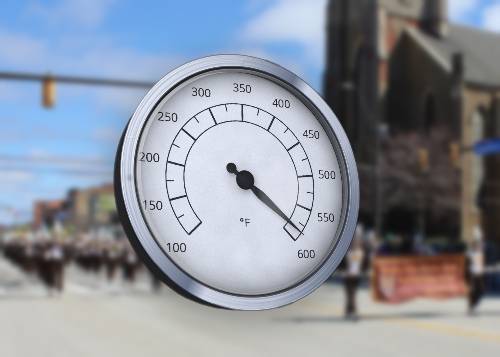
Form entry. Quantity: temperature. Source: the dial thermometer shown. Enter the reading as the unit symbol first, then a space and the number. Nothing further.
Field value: °F 587.5
